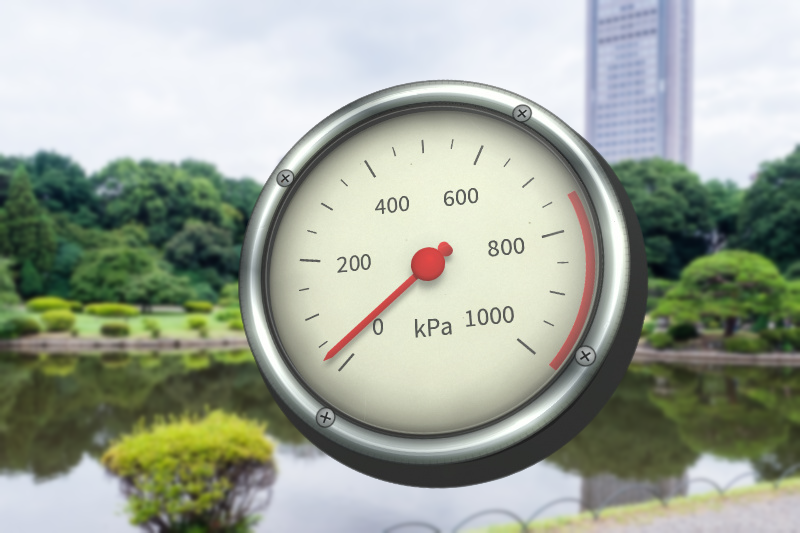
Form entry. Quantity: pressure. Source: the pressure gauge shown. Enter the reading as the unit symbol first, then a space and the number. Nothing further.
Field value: kPa 25
